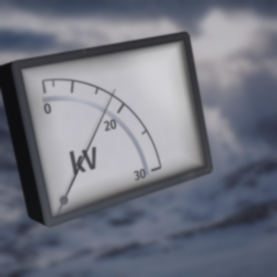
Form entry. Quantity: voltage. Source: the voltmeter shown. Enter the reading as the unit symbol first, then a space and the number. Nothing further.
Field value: kV 17.5
